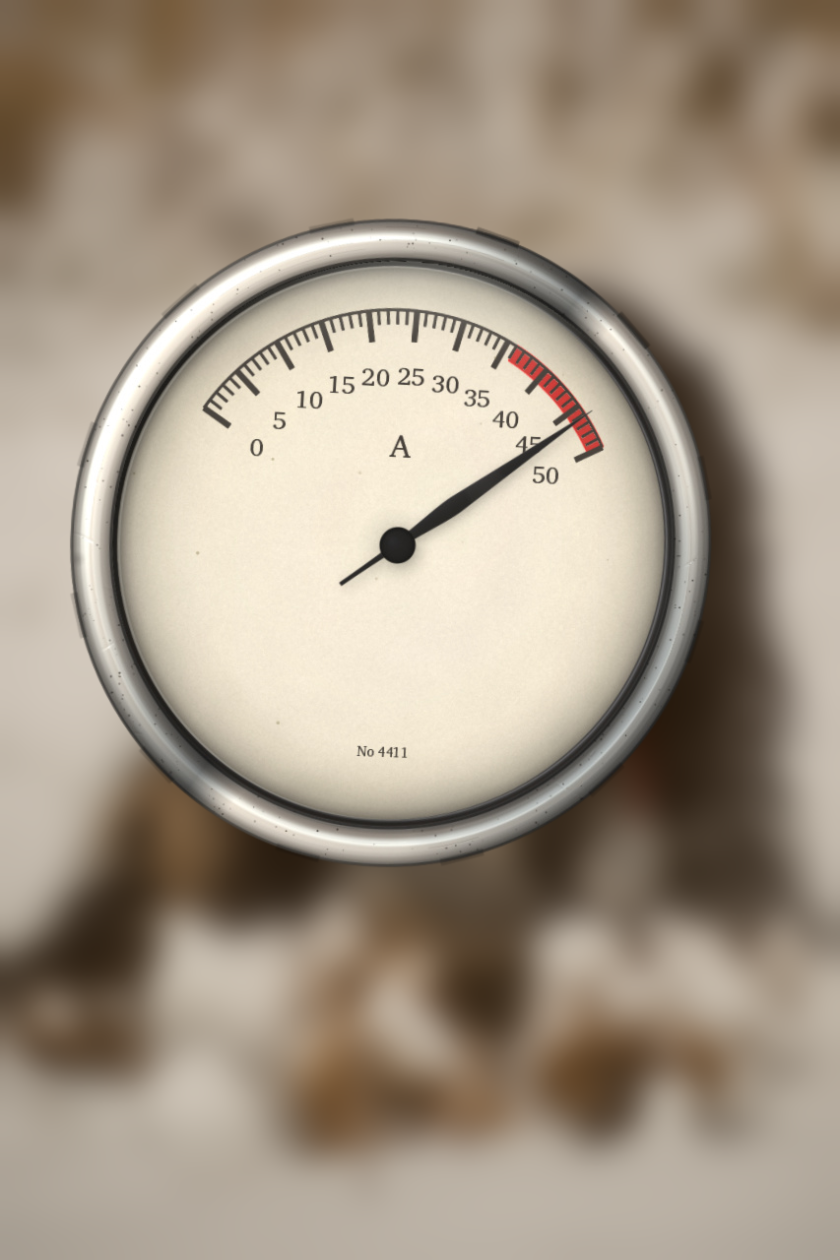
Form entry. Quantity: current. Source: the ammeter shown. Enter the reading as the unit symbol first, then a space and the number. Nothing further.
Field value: A 46
